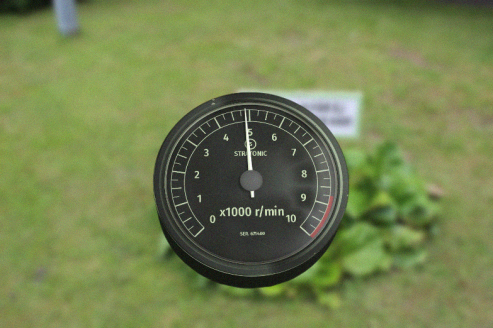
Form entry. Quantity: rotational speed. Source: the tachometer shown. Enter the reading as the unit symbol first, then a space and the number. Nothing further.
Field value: rpm 4875
